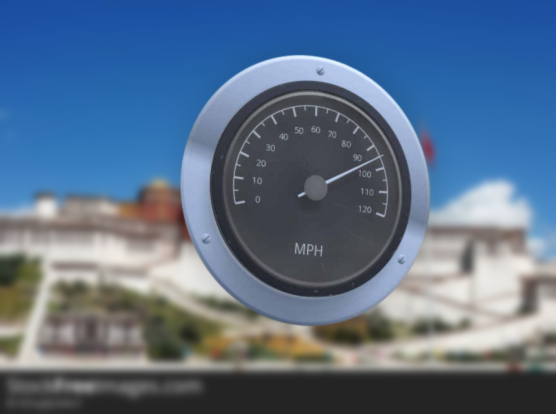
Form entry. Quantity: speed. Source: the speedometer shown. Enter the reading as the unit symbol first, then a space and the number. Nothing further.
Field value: mph 95
